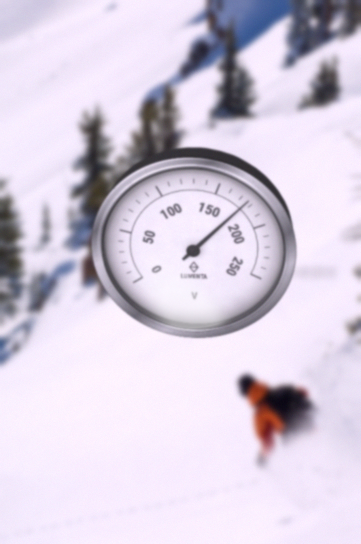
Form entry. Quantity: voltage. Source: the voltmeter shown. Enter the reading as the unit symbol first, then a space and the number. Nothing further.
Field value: V 175
